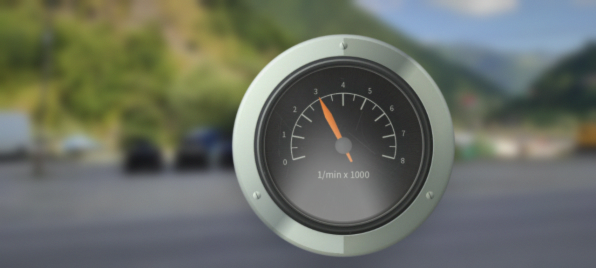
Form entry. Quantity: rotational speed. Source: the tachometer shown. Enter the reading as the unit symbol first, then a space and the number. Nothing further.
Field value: rpm 3000
